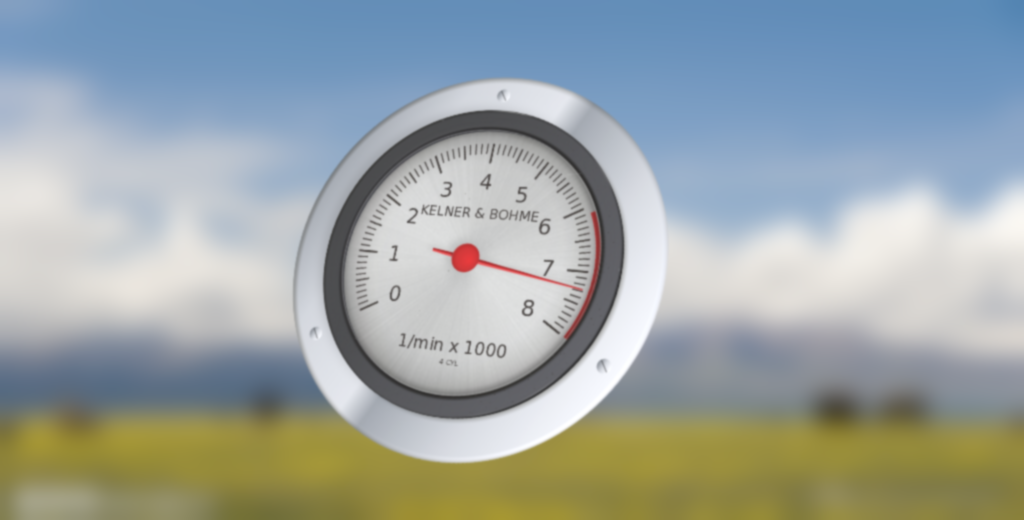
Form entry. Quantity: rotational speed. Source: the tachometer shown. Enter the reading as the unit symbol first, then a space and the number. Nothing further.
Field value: rpm 7300
